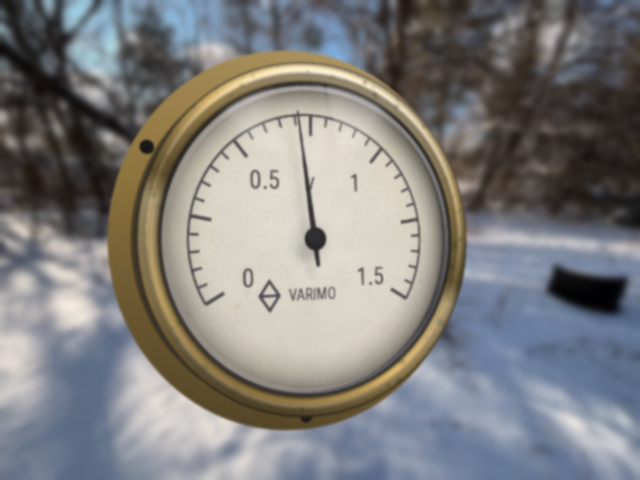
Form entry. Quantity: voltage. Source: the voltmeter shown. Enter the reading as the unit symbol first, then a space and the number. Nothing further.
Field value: V 0.7
